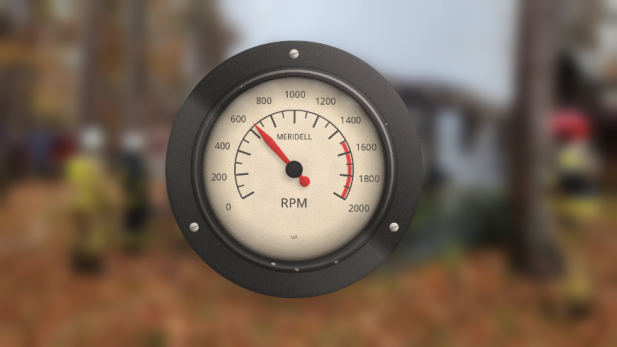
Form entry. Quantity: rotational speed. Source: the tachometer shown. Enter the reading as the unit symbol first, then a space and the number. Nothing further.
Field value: rpm 650
